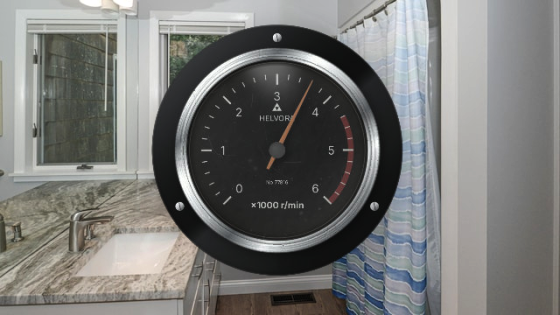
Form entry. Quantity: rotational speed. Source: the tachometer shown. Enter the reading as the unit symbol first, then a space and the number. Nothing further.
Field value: rpm 3600
